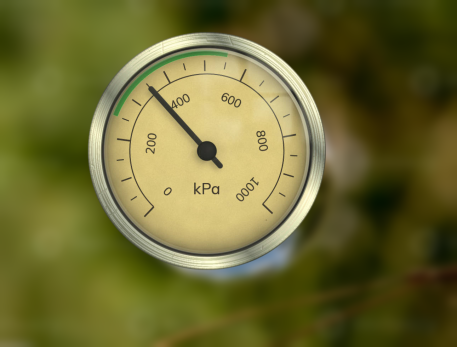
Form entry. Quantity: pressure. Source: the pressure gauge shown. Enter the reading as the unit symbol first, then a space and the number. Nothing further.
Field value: kPa 350
